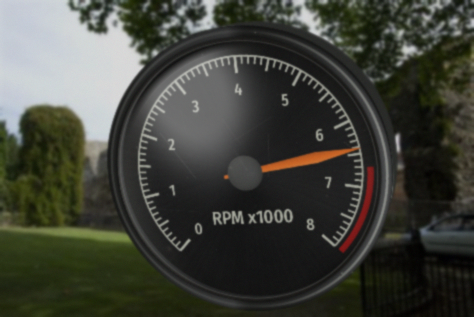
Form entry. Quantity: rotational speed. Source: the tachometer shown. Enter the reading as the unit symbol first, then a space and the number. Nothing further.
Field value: rpm 6400
